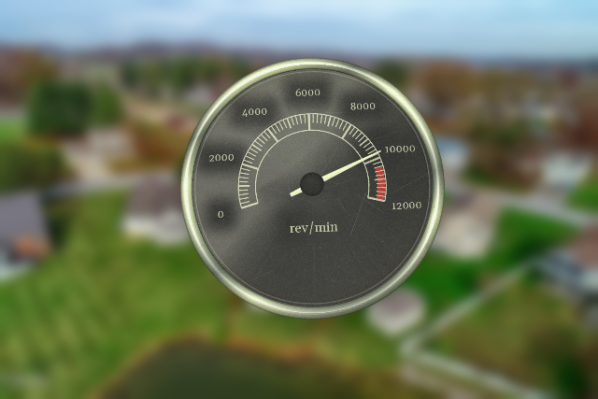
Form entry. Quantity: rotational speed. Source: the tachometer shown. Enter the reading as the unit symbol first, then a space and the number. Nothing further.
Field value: rpm 9800
